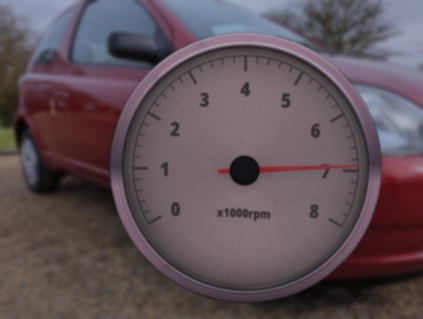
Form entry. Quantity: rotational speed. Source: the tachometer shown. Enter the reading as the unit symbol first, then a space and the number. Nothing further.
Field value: rpm 6900
